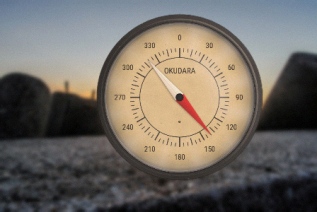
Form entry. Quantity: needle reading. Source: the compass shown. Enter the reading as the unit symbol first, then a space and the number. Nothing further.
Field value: ° 140
